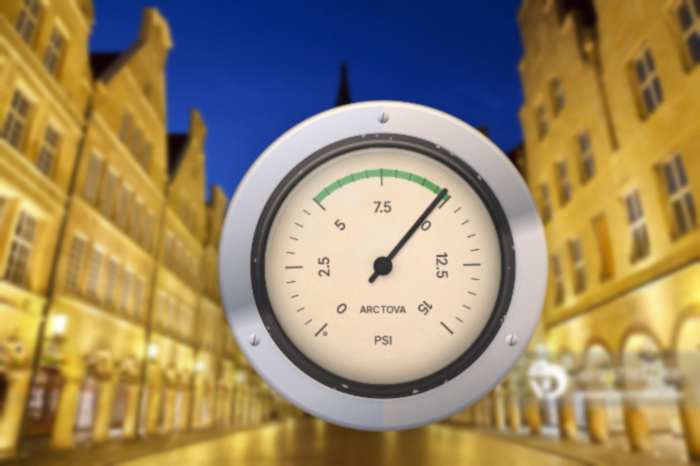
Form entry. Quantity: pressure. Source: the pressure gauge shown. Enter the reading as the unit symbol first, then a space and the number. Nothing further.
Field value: psi 9.75
